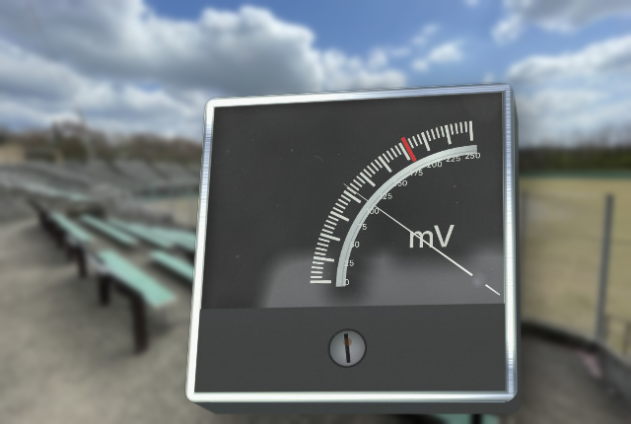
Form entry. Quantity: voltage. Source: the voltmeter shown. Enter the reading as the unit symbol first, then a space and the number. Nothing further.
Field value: mV 105
